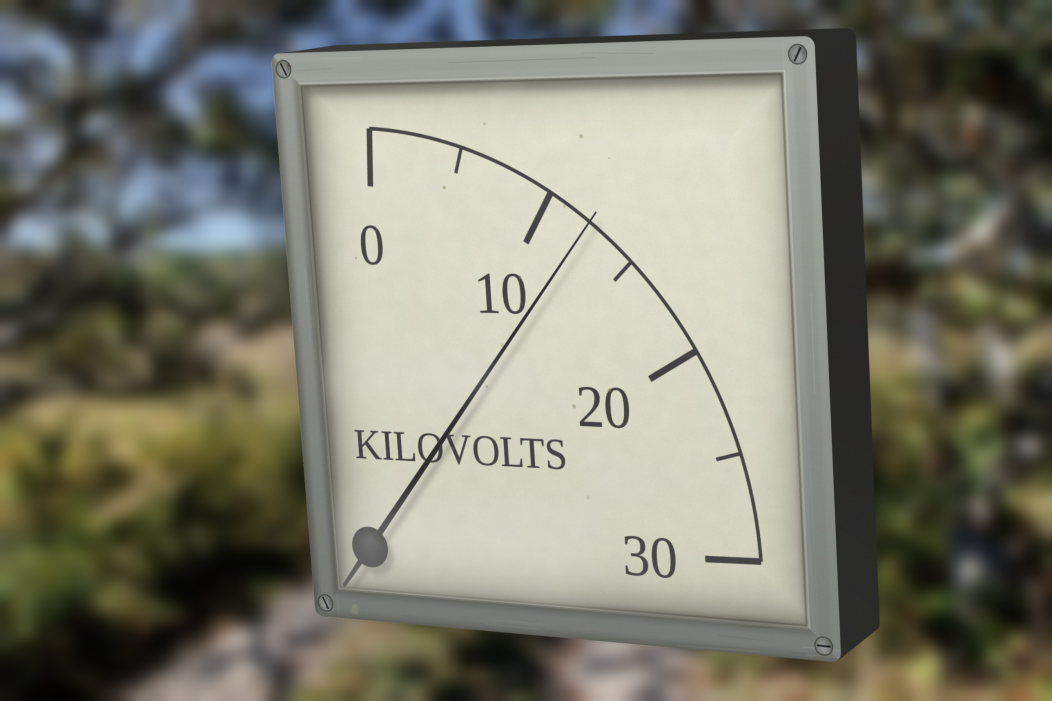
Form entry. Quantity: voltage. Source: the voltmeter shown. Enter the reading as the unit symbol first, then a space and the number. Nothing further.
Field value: kV 12.5
